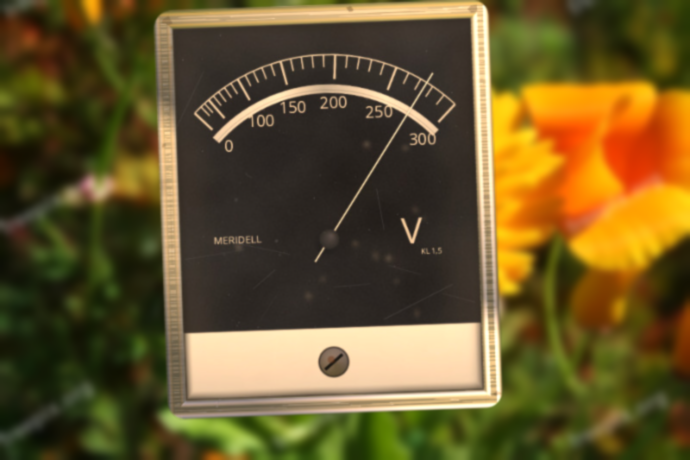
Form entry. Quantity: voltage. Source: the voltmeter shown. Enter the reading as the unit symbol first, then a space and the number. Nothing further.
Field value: V 275
